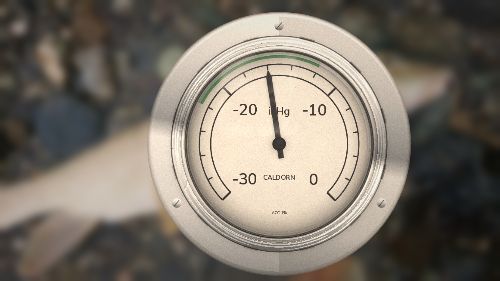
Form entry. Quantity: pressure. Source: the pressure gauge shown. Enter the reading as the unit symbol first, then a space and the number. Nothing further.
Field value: inHg -16
